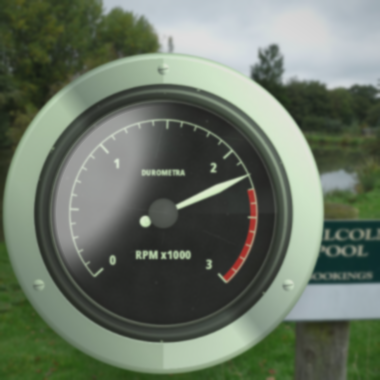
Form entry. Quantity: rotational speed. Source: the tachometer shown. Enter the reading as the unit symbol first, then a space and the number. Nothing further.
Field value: rpm 2200
